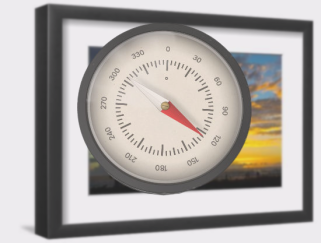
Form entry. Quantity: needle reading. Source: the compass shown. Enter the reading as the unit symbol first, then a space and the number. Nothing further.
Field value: ° 125
